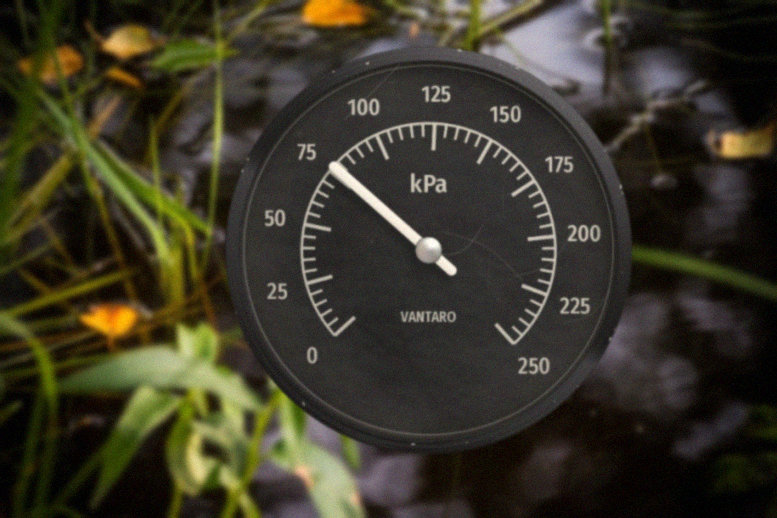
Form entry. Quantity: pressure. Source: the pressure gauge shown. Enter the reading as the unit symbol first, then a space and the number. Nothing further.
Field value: kPa 77.5
